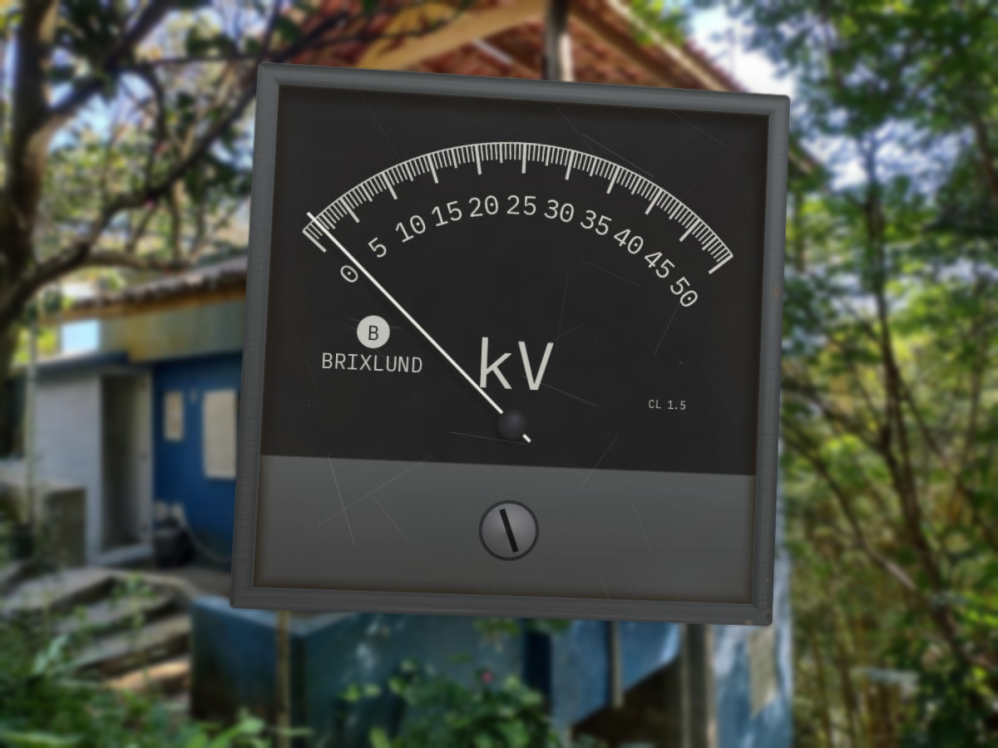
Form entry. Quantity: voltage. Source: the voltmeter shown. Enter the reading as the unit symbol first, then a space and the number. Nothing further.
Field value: kV 1.5
